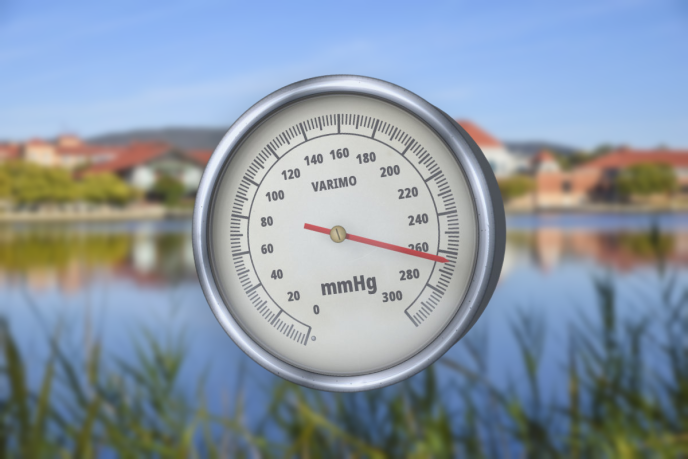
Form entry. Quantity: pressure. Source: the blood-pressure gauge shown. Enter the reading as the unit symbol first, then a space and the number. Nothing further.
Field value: mmHg 264
